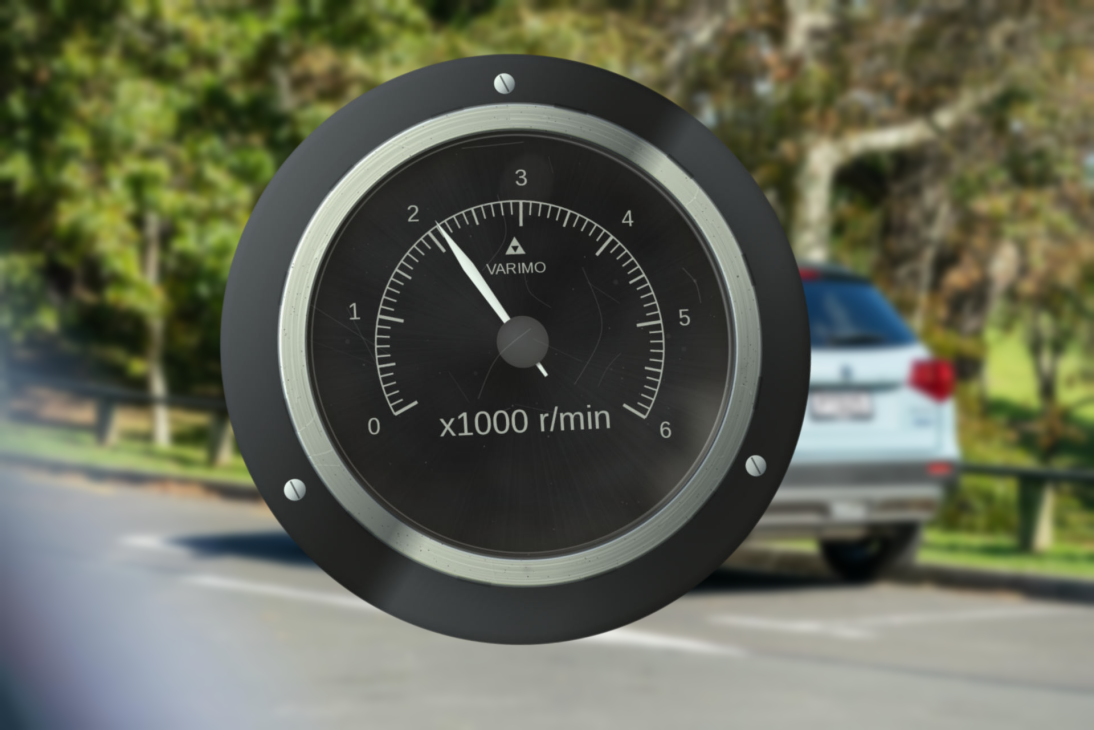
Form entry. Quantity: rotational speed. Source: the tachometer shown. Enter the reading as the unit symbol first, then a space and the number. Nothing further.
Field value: rpm 2100
